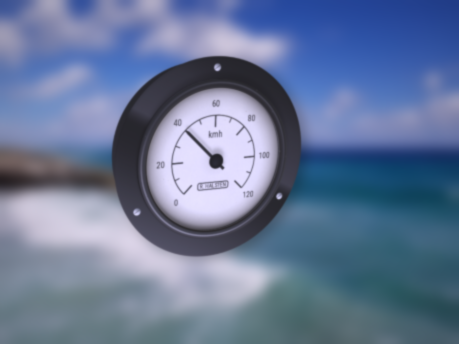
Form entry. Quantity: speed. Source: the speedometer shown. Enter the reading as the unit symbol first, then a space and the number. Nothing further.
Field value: km/h 40
